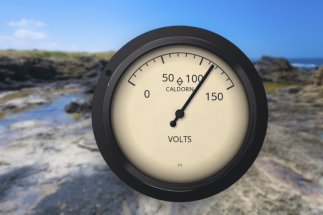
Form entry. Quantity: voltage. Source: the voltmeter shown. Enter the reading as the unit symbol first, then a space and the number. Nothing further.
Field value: V 115
